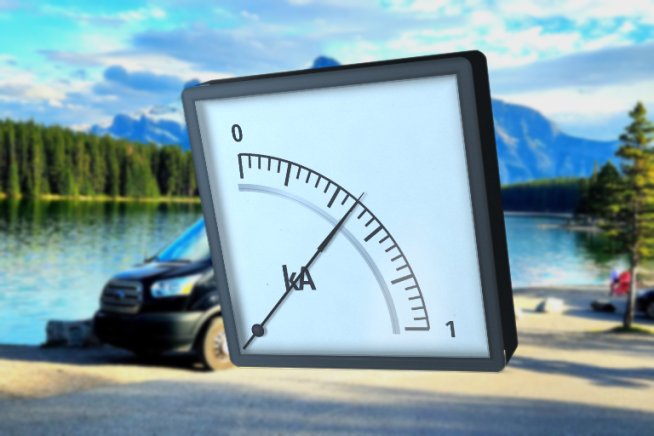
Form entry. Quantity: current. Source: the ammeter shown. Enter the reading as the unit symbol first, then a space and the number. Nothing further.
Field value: kA 0.48
